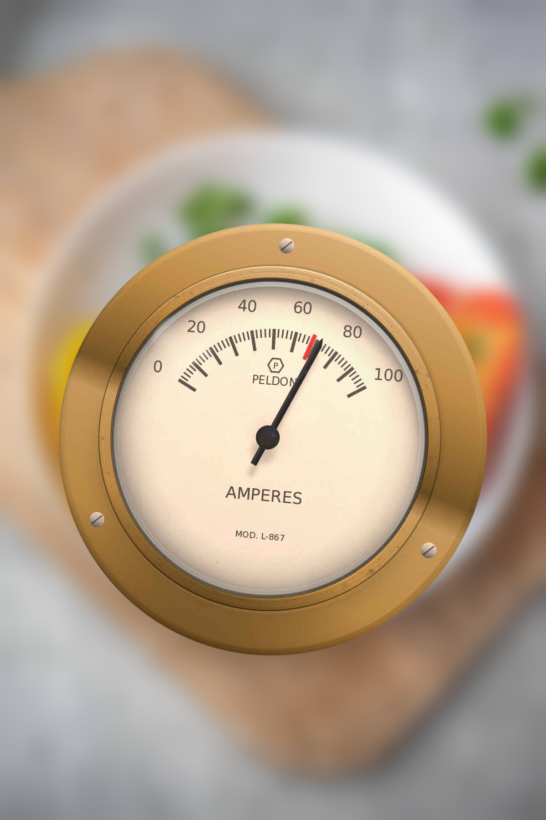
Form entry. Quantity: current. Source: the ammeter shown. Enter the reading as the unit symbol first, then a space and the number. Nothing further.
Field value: A 72
